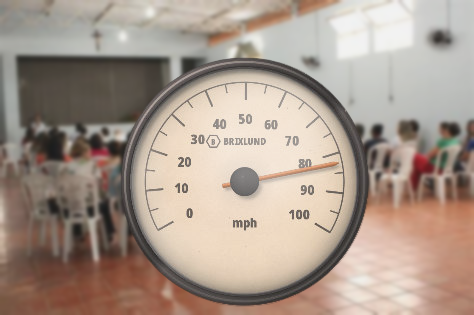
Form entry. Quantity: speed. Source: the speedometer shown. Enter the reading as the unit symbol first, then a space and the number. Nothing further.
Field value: mph 82.5
